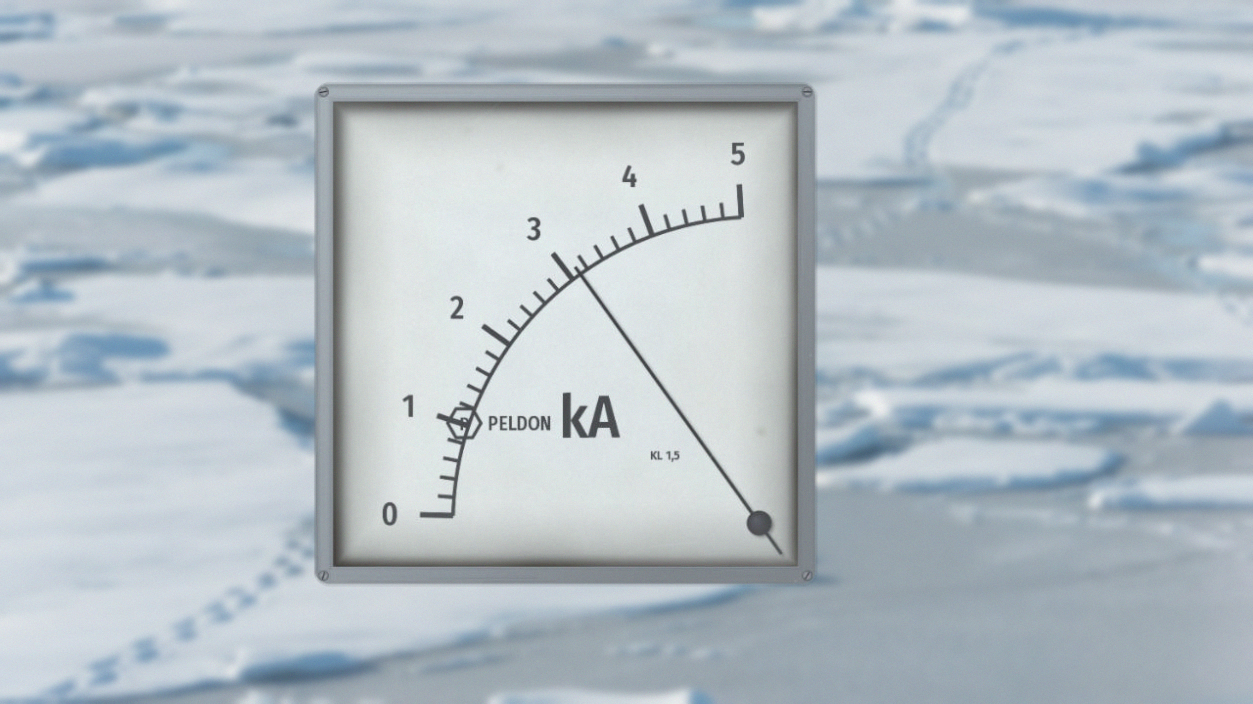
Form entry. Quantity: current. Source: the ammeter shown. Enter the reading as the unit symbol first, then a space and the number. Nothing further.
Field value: kA 3.1
